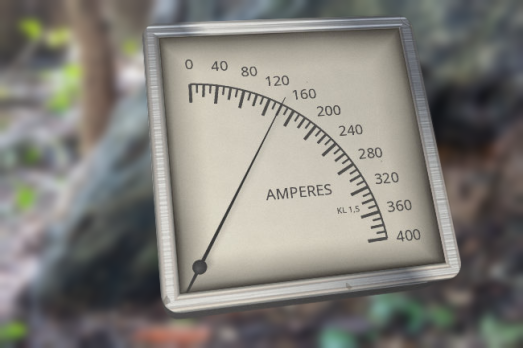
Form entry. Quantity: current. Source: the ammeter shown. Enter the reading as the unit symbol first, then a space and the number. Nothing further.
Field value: A 140
